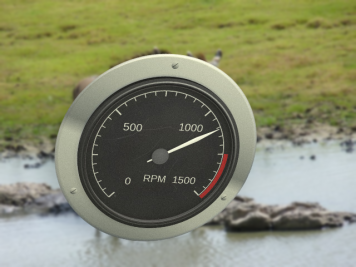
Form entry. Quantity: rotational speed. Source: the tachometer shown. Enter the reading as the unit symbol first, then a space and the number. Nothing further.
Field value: rpm 1100
